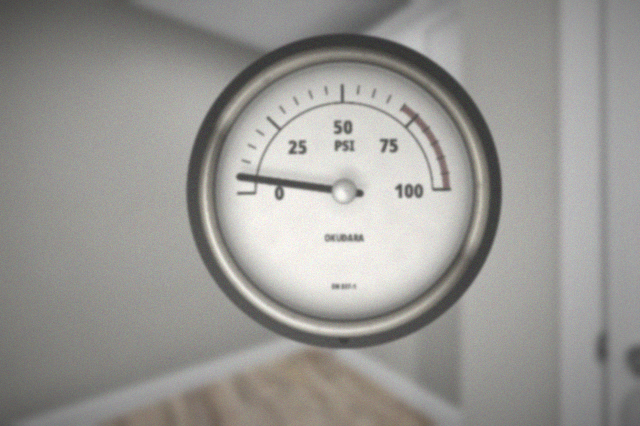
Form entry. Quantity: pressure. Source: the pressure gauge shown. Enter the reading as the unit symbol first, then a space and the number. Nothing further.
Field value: psi 5
